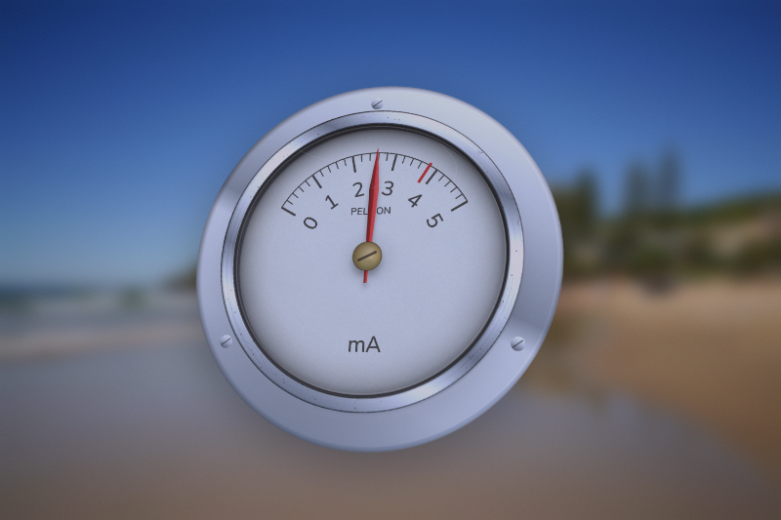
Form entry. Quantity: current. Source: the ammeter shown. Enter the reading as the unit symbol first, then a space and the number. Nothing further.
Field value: mA 2.6
